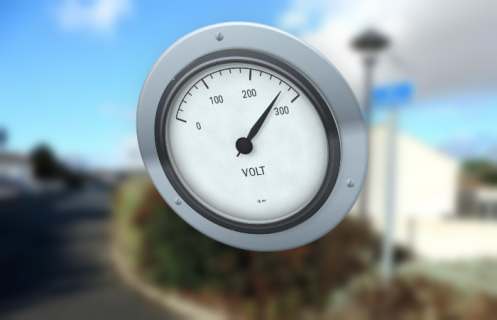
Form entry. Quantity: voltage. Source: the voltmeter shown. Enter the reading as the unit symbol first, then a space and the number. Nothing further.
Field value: V 270
